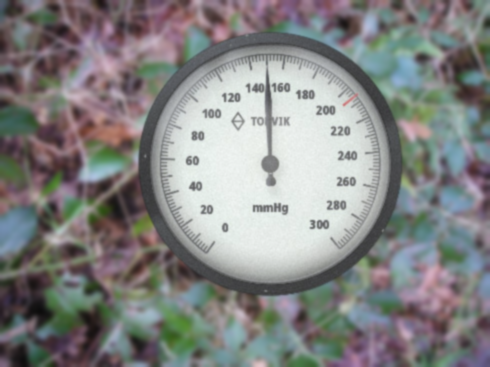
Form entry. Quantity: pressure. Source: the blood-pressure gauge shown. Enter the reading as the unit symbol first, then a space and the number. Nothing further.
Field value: mmHg 150
